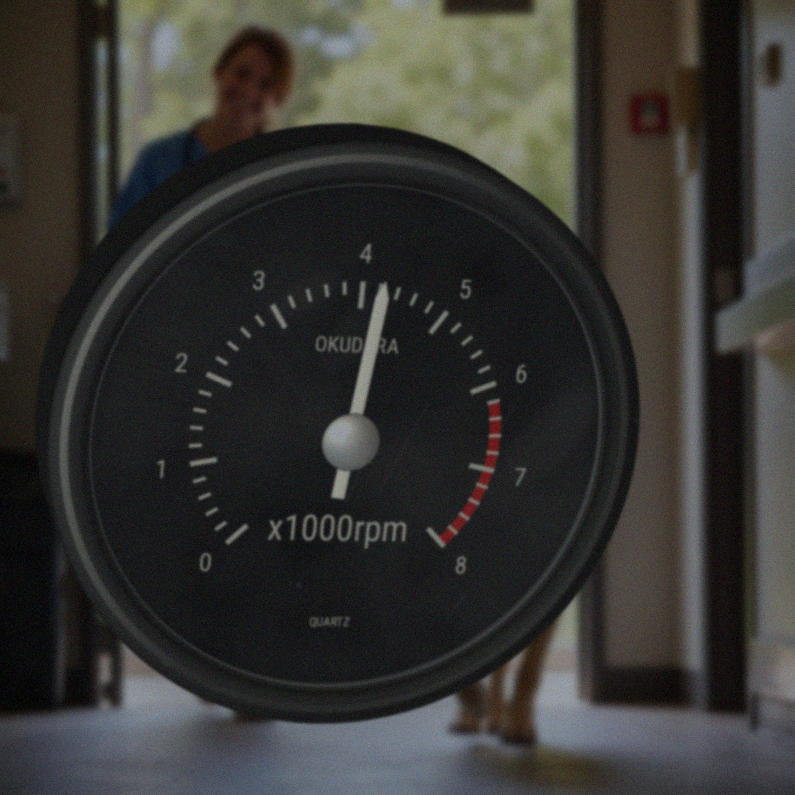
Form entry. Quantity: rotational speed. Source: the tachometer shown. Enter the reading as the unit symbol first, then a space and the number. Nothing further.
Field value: rpm 4200
